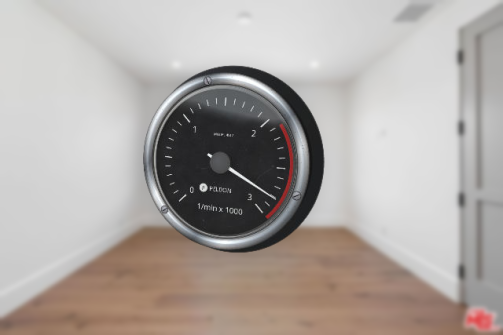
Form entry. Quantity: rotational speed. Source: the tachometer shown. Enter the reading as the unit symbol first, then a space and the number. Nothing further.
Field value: rpm 2800
